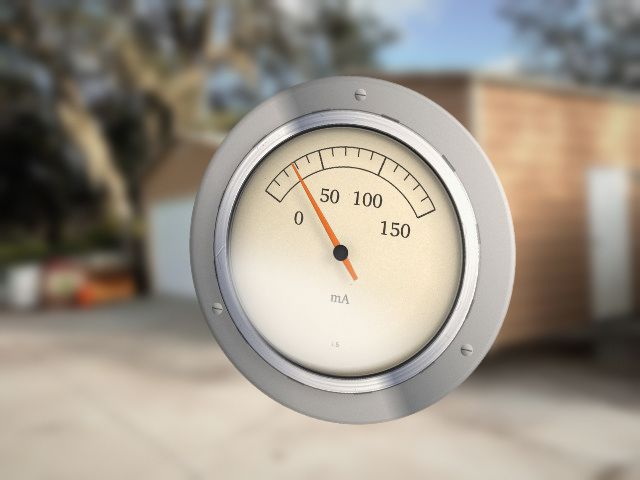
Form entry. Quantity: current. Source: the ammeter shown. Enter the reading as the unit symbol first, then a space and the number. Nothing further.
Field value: mA 30
